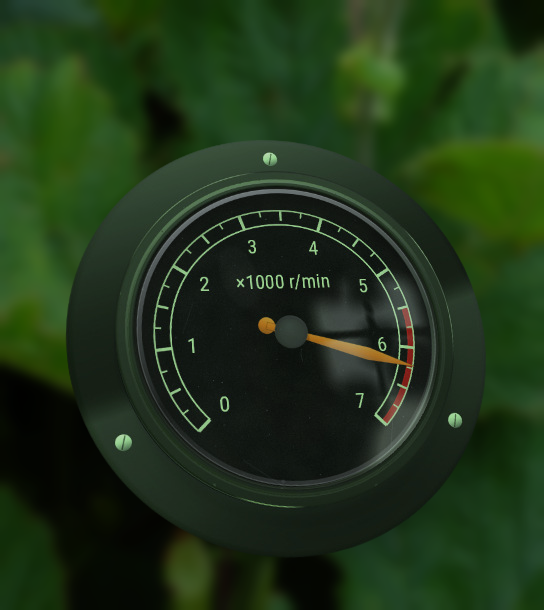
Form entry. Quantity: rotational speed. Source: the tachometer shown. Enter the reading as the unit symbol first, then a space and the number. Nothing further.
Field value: rpm 6250
